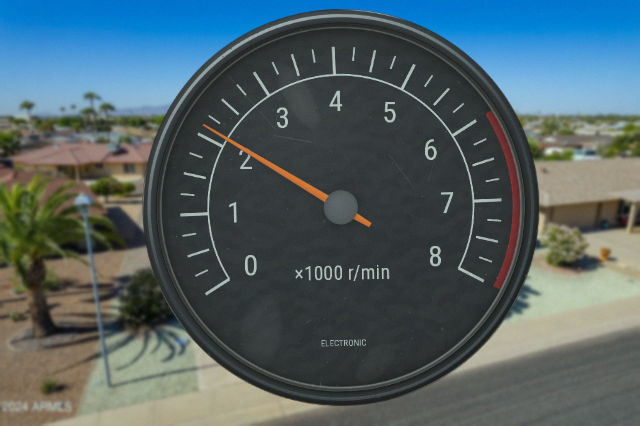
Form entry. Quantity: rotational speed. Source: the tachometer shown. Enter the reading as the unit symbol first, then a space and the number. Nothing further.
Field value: rpm 2125
